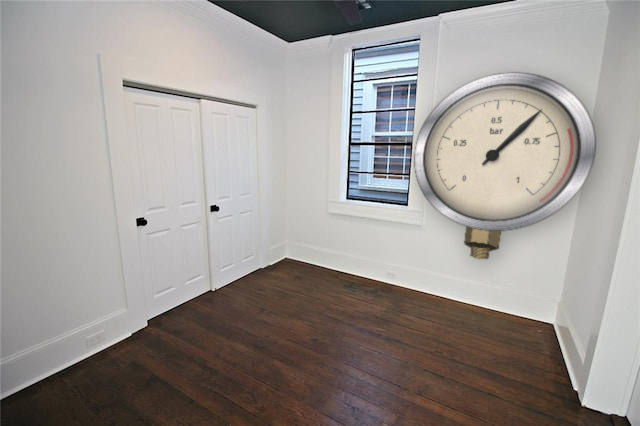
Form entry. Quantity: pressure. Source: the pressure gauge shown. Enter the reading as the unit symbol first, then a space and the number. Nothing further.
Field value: bar 0.65
